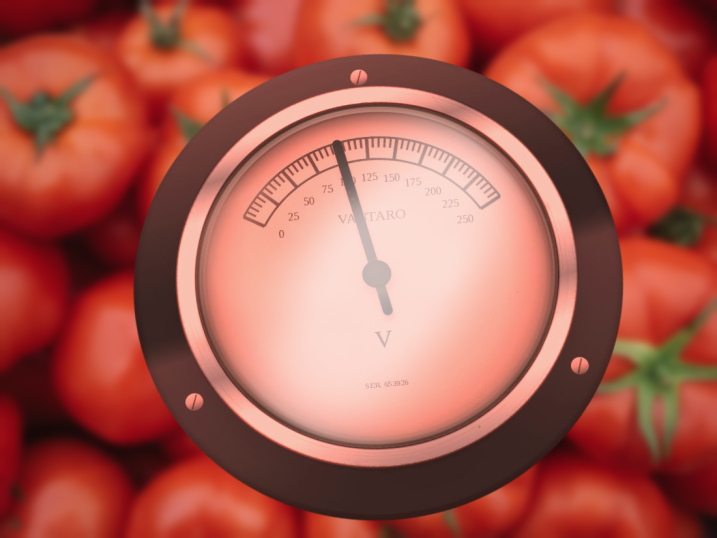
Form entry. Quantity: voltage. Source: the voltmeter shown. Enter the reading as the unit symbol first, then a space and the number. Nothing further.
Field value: V 100
